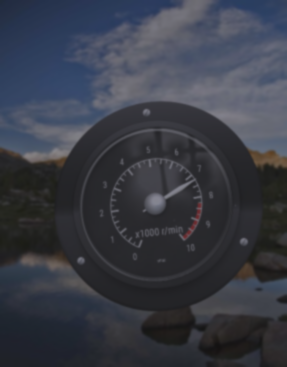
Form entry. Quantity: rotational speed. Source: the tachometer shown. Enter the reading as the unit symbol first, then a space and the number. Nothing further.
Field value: rpm 7250
